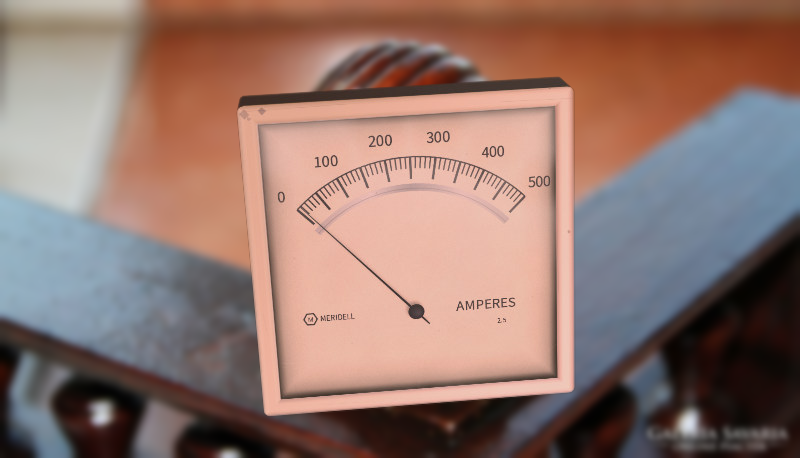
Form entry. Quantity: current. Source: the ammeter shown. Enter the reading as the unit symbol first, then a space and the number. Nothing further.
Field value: A 10
